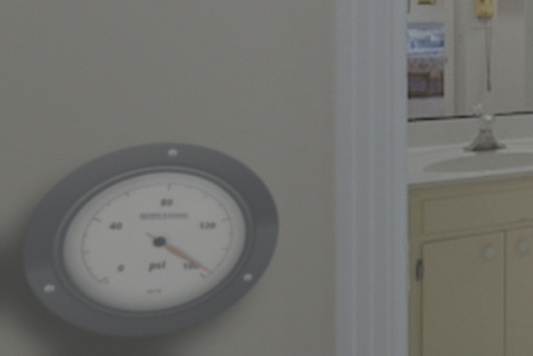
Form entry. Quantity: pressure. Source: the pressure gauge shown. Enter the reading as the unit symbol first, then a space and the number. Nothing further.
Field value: psi 155
